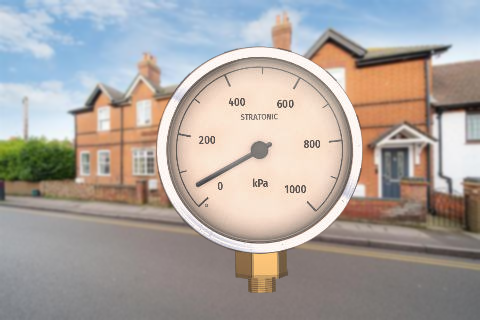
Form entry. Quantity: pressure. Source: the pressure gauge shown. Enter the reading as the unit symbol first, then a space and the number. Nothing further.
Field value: kPa 50
